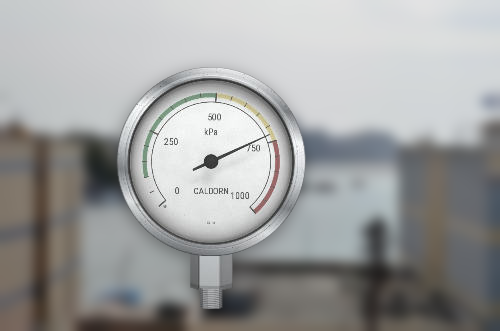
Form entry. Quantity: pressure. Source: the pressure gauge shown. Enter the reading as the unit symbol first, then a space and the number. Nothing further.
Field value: kPa 725
